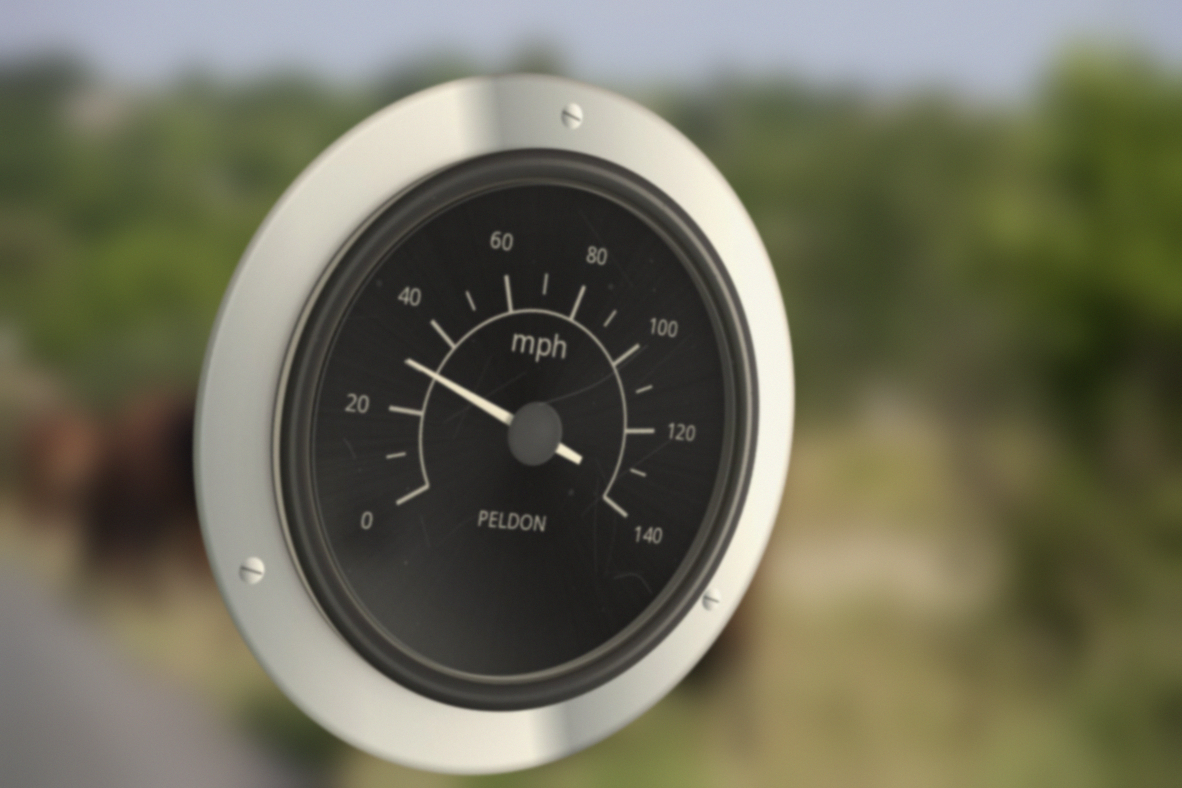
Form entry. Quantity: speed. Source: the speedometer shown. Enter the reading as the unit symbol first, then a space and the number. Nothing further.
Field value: mph 30
